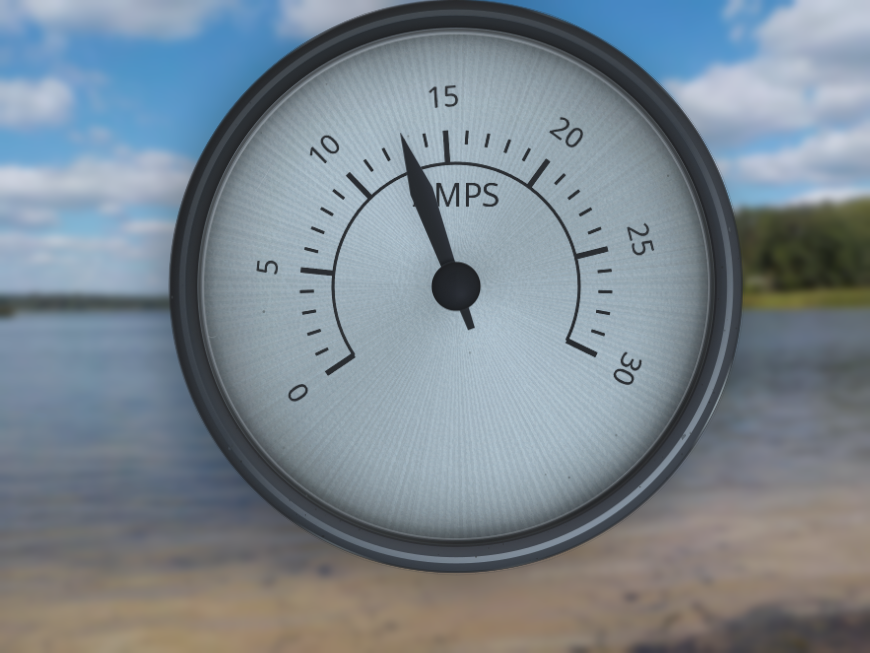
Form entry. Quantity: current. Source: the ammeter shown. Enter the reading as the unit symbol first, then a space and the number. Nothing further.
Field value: A 13
